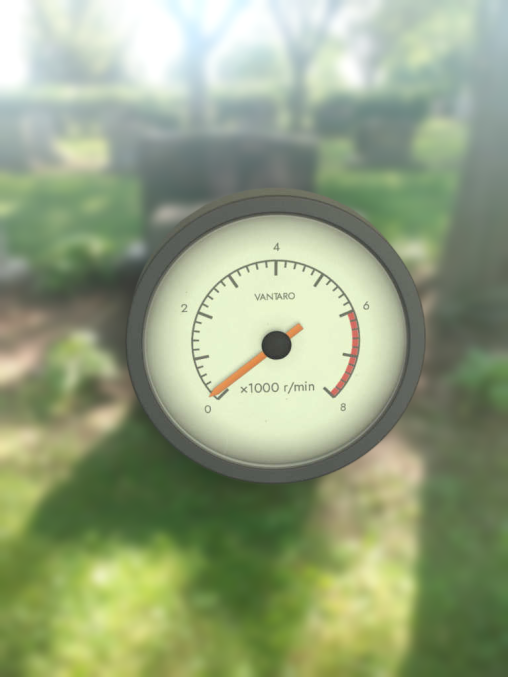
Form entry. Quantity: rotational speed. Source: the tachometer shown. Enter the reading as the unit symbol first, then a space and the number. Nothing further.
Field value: rpm 200
